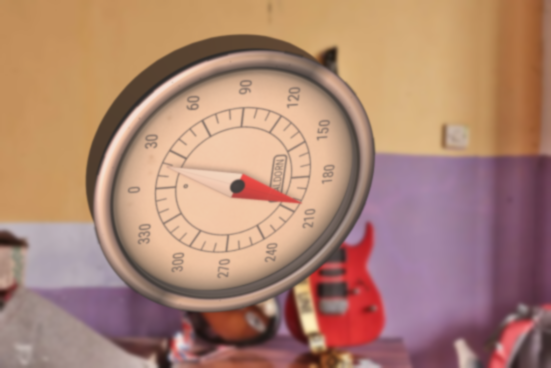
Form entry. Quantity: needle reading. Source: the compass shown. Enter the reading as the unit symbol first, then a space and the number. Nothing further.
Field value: ° 200
